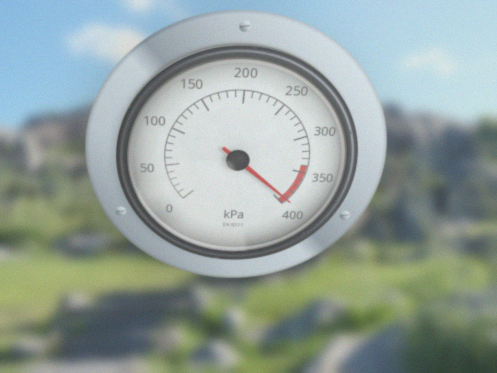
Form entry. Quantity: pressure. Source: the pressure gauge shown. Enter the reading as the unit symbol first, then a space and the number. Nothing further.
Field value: kPa 390
